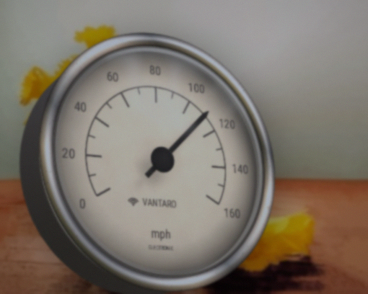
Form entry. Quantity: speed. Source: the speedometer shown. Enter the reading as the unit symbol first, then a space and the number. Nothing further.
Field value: mph 110
